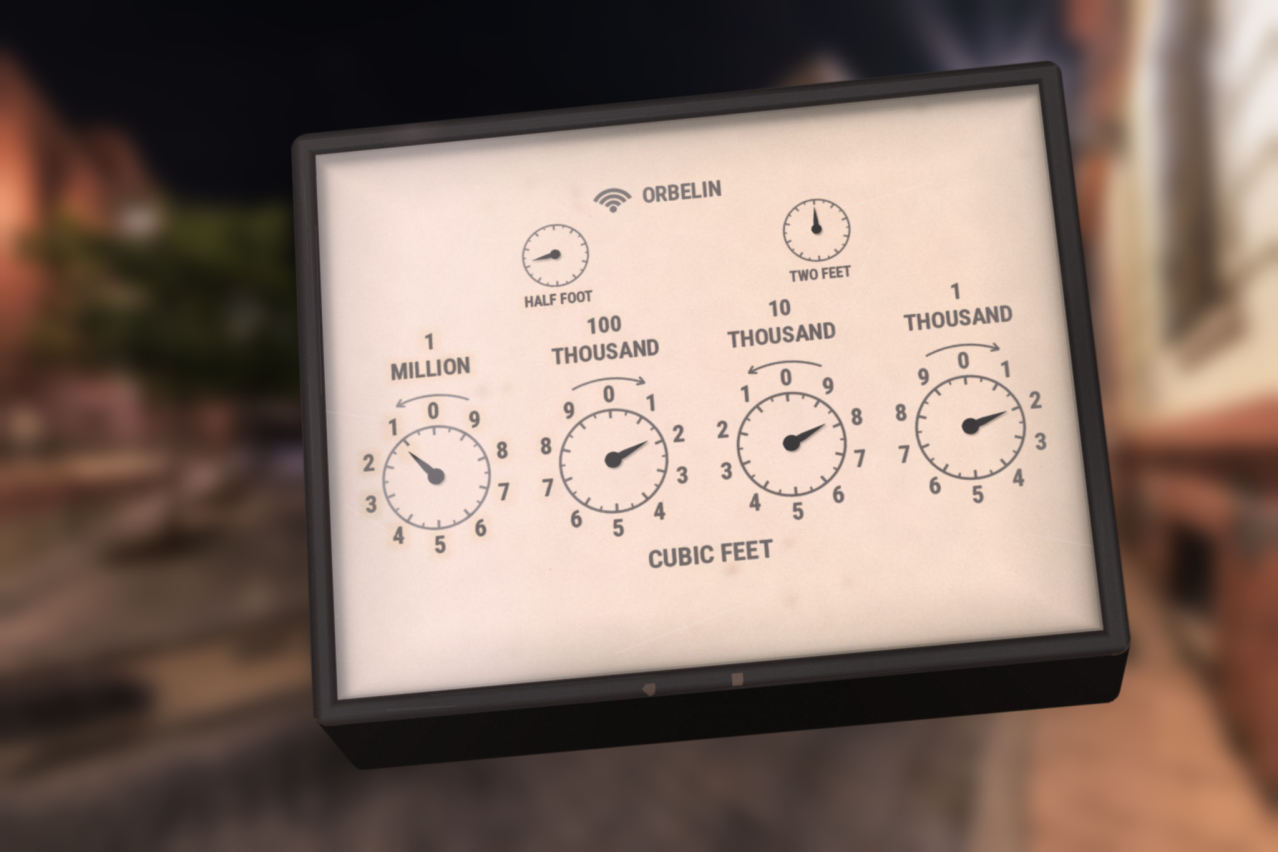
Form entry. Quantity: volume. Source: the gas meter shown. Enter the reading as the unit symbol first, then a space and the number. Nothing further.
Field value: ft³ 118200
